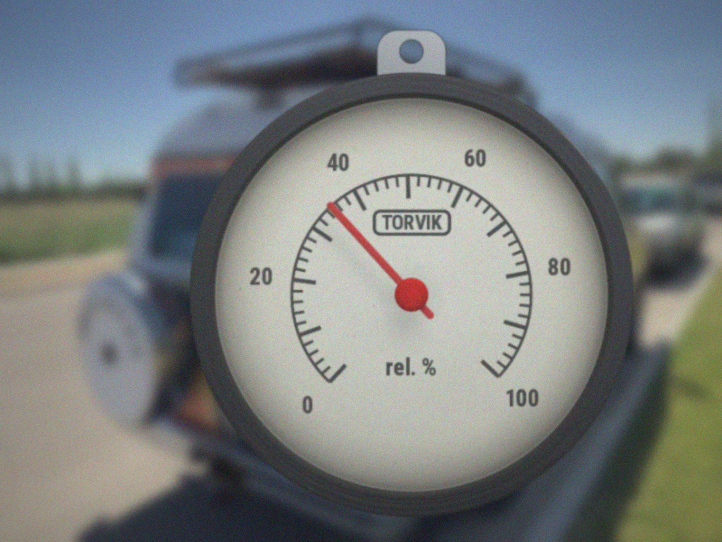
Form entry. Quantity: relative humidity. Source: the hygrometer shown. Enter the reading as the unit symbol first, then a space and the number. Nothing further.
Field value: % 35
